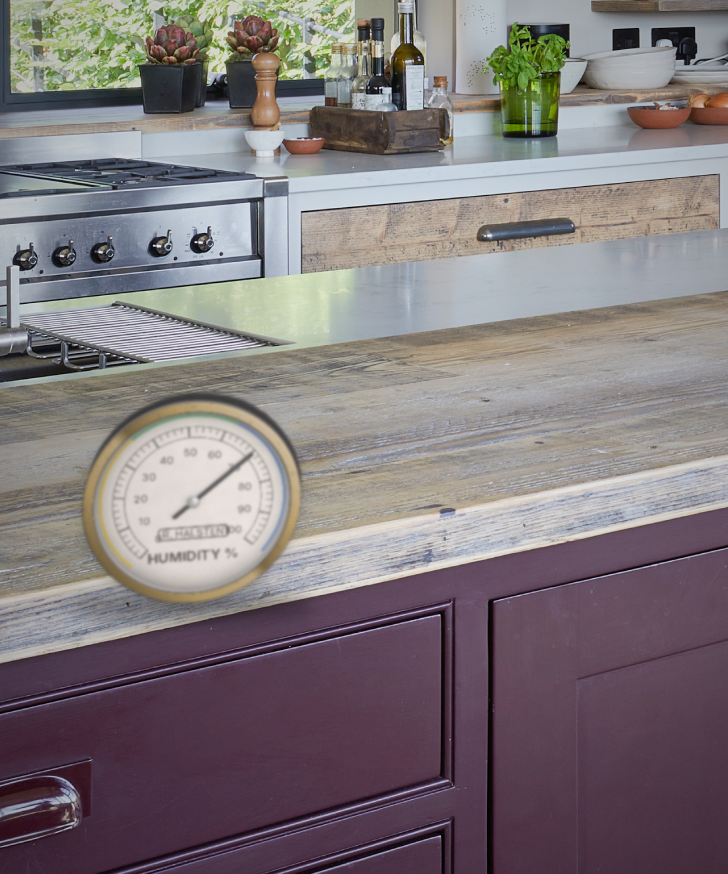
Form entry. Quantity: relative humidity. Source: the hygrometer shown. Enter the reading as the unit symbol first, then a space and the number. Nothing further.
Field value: % 70
